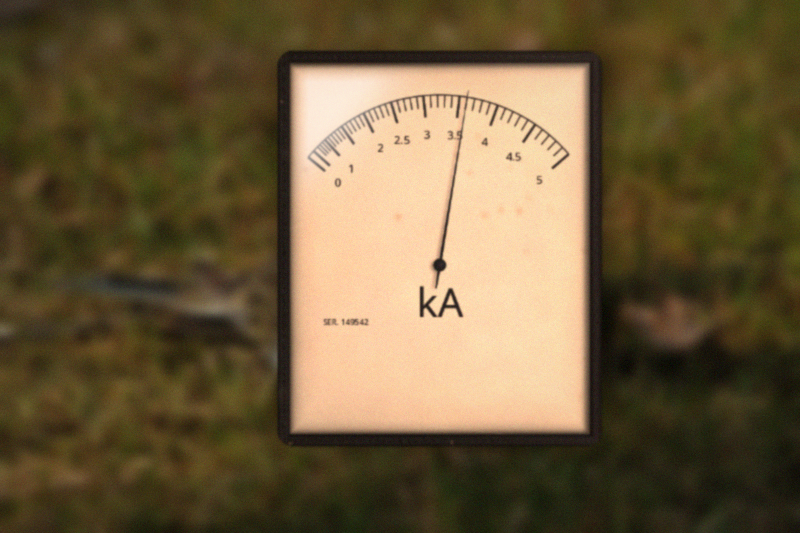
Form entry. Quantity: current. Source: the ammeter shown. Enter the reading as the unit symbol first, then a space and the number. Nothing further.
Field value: kA 3.6
